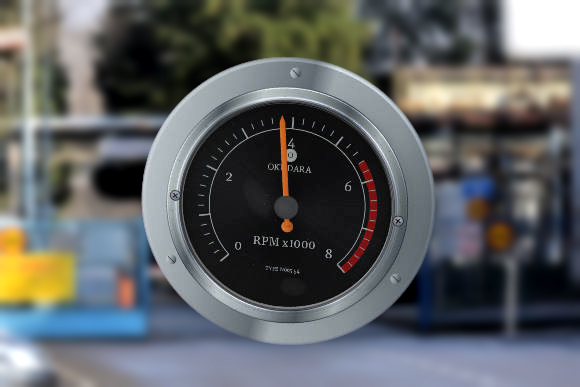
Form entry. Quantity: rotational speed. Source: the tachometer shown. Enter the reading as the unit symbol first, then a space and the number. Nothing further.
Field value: rpm 3800
